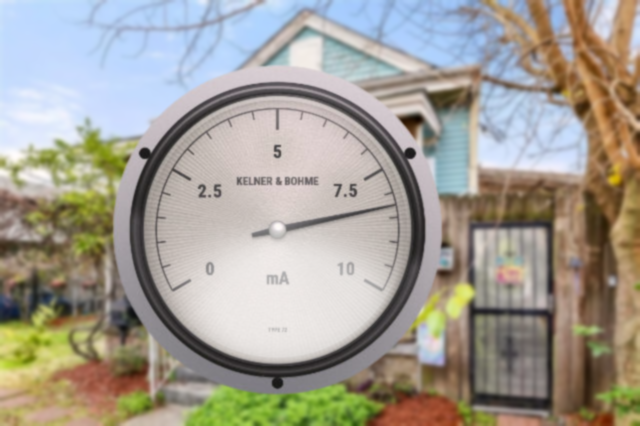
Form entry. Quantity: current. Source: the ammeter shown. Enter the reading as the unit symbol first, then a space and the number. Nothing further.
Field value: mA 8.25
